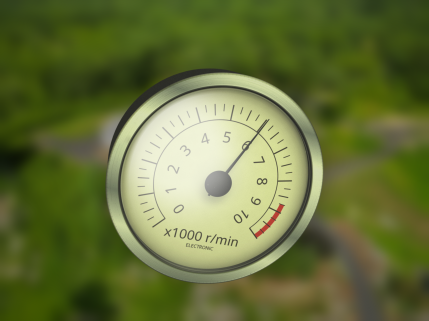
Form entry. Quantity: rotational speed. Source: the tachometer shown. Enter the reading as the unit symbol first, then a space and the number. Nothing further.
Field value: rpm 6000
